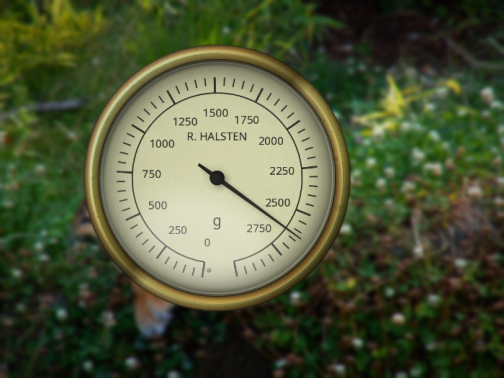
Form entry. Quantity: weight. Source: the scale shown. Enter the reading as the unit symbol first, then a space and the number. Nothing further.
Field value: g 2625
